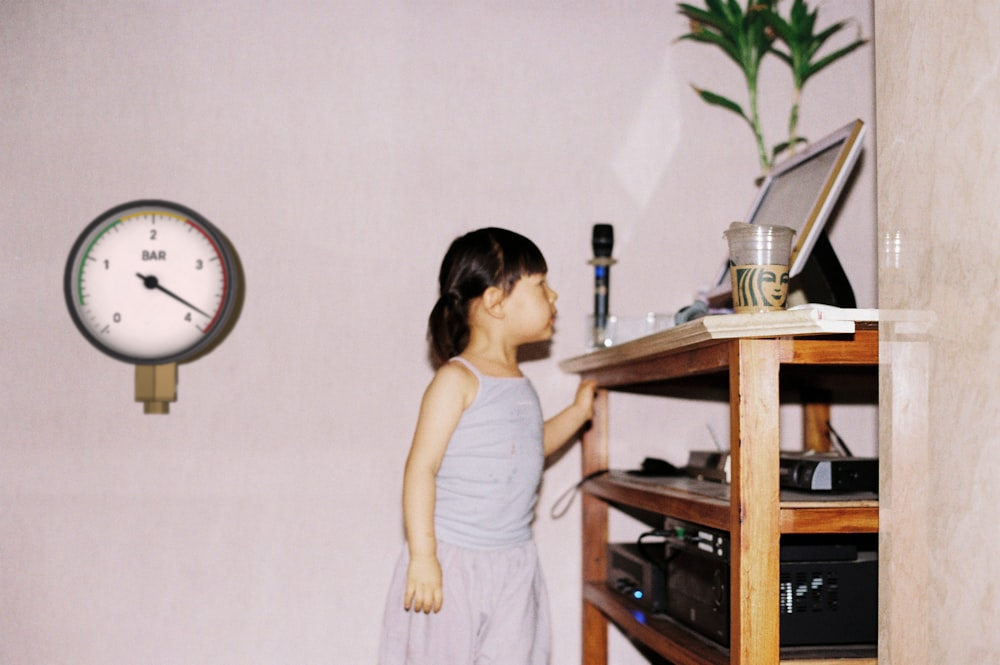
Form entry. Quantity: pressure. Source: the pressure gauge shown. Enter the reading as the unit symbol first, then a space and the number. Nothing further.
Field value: bar 3.8
